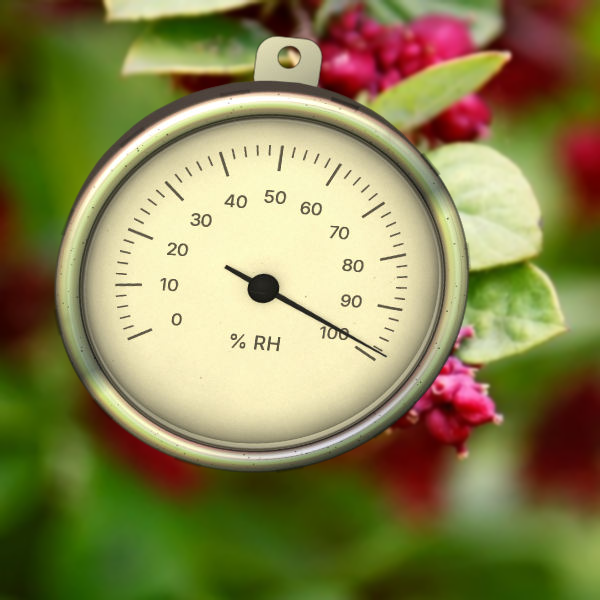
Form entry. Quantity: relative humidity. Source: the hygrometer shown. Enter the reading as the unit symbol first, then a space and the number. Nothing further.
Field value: % 98
